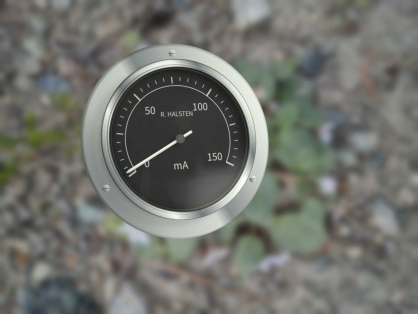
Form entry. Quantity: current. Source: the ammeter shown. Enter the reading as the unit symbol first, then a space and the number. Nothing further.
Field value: mA 2.5
